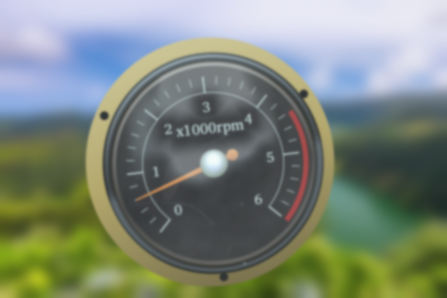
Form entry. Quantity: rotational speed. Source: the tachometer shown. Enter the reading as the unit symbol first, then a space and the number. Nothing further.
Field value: rpm 600
